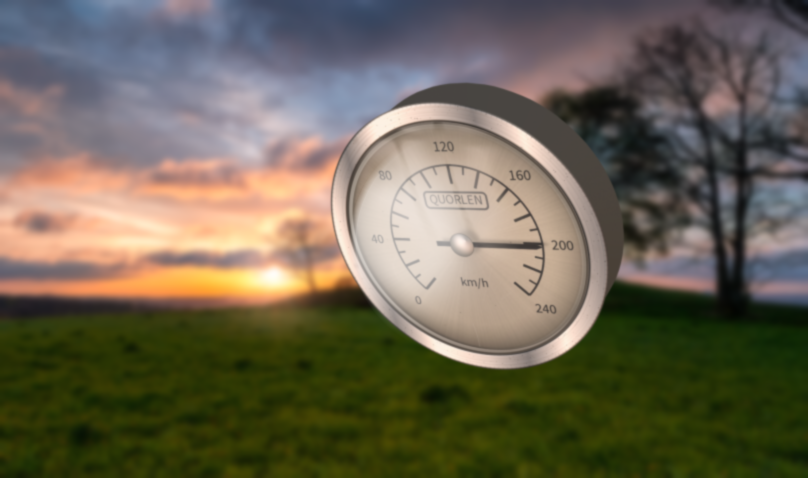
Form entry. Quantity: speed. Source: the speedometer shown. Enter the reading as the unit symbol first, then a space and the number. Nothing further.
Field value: km/h 200
